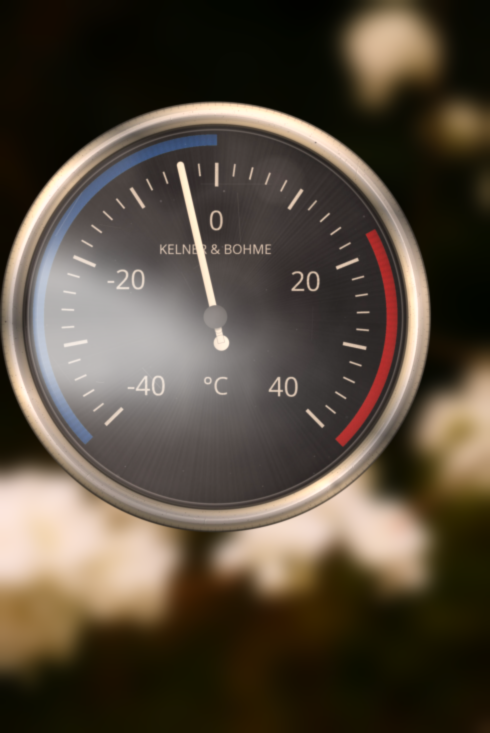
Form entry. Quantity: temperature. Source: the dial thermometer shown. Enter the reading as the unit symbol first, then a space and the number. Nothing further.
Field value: °C -4
